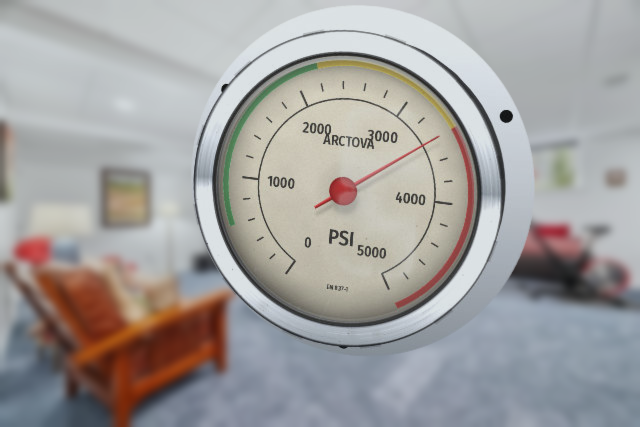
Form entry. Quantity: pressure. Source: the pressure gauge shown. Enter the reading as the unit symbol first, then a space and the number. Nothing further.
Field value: psi 3400
